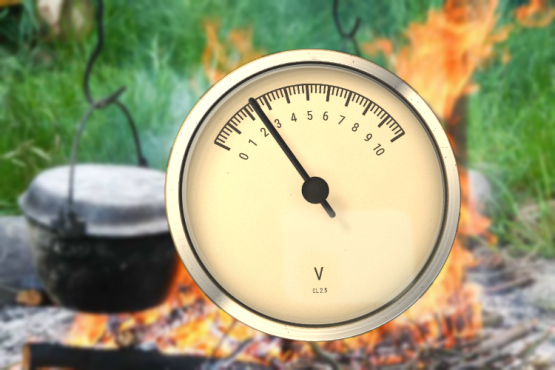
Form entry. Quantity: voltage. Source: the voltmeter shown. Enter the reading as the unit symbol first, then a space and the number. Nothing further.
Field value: V 2.4
